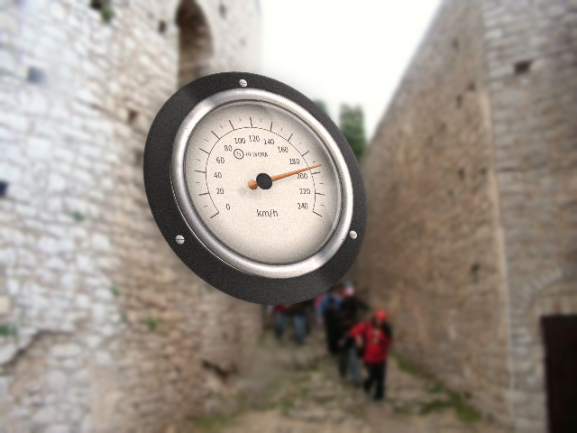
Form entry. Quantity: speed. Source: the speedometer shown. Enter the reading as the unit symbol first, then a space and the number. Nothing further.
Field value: km/h 195
